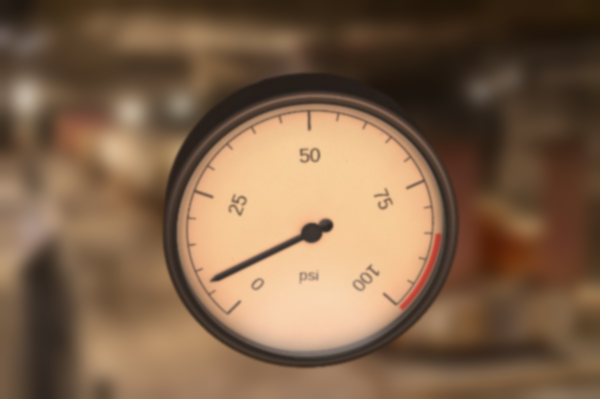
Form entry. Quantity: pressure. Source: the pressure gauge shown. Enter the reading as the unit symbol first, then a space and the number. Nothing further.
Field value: psi 7.5
